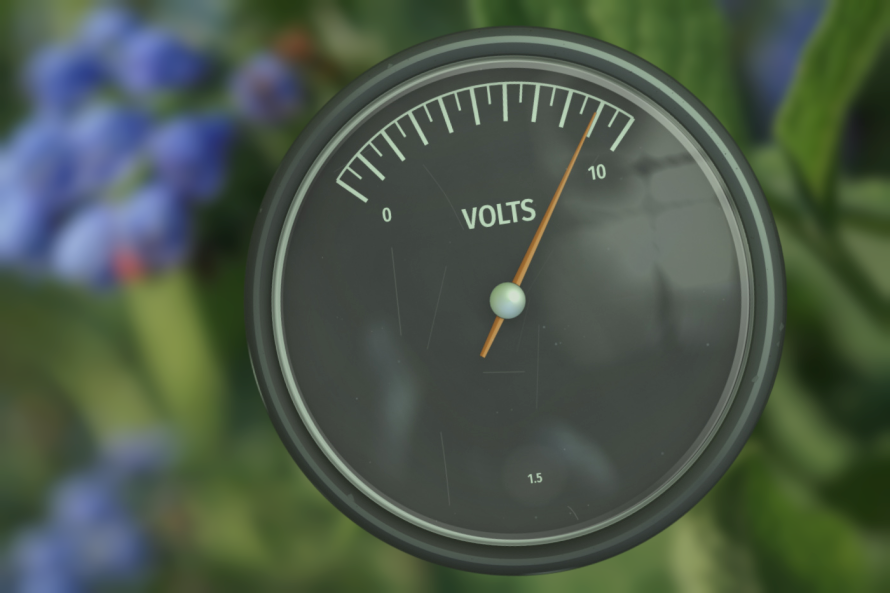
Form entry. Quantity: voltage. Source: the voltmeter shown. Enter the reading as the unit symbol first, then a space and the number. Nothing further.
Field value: V 9
